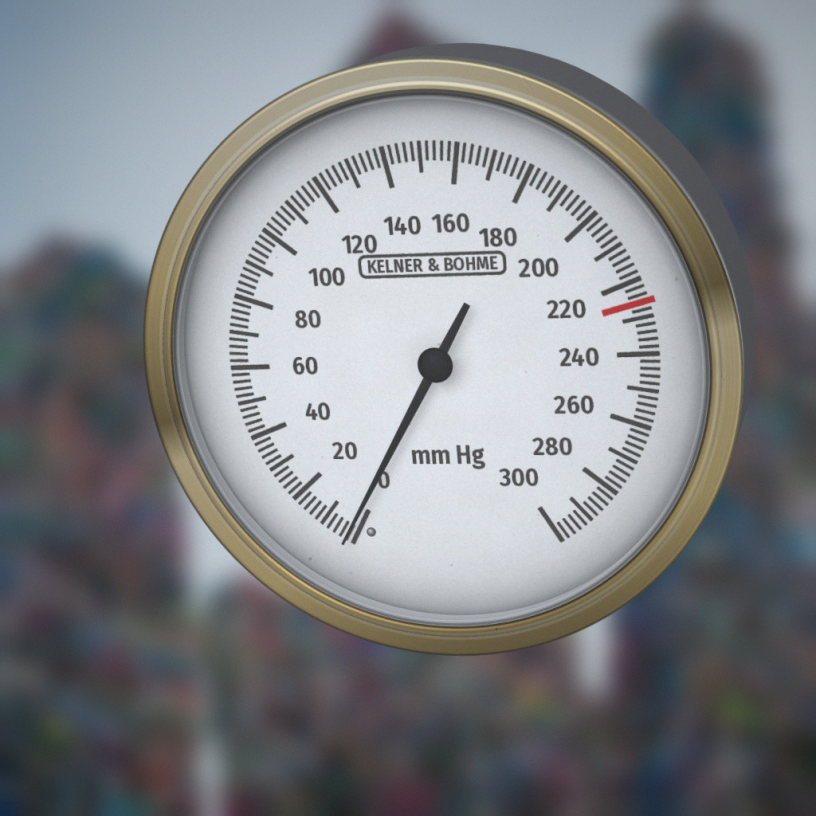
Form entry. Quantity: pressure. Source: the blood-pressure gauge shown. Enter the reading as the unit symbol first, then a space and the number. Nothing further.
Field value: mmHg 2
